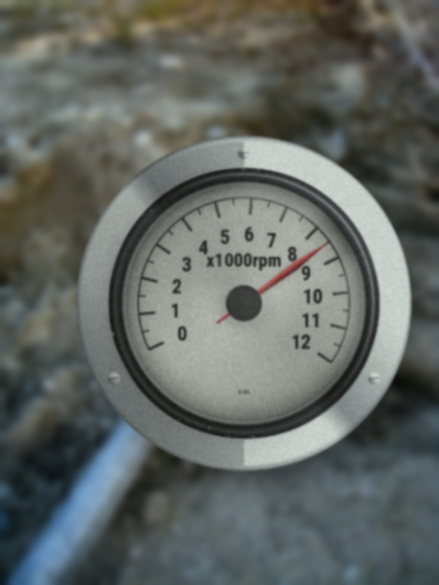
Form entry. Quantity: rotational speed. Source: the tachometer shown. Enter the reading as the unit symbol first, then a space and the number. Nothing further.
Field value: rpm 8500
